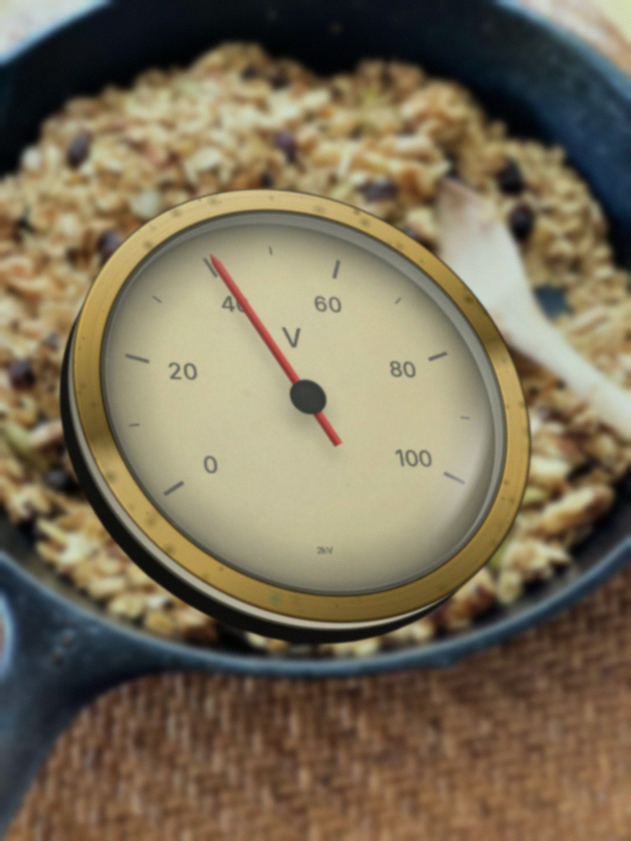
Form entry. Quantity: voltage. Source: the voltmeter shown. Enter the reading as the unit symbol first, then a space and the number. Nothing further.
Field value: V 40
